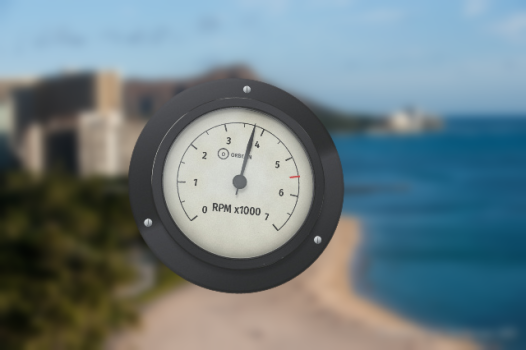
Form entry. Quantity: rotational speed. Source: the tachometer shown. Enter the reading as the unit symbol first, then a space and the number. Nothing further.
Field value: rpm 3750
